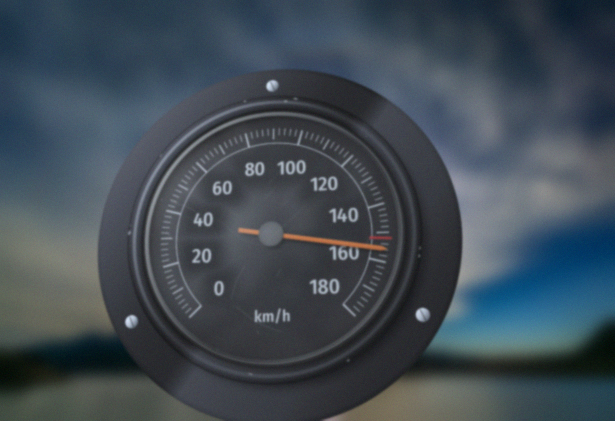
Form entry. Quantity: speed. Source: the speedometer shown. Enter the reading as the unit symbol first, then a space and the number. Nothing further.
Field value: km/h 156
